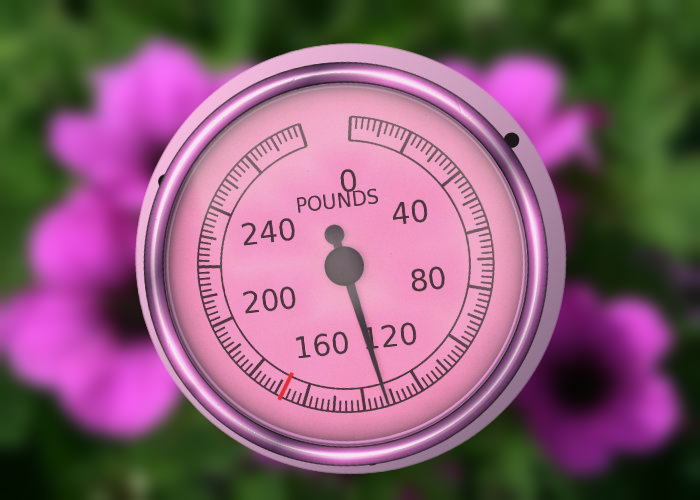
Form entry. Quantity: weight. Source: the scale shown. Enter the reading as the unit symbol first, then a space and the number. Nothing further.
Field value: lb 132
